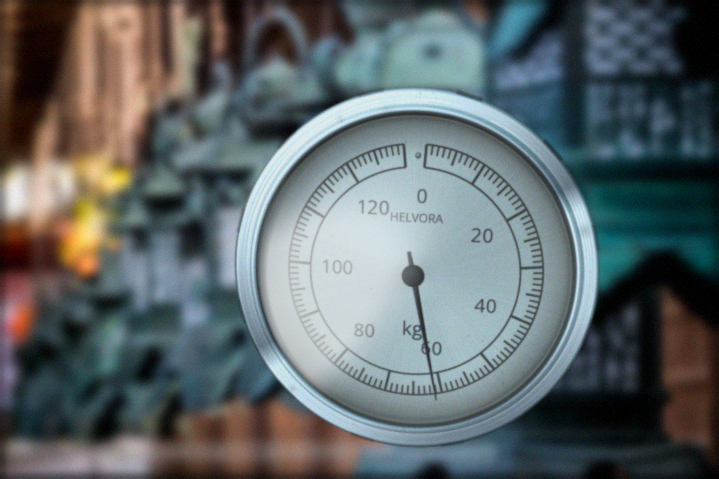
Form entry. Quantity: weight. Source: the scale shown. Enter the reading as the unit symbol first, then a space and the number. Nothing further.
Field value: kg 61
